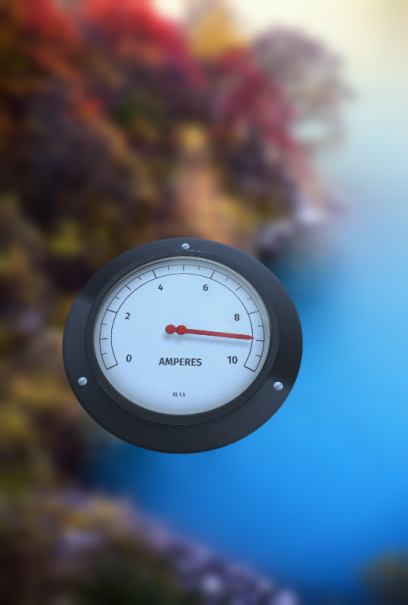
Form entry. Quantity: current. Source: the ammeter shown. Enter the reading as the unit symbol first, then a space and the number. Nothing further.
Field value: A 9
